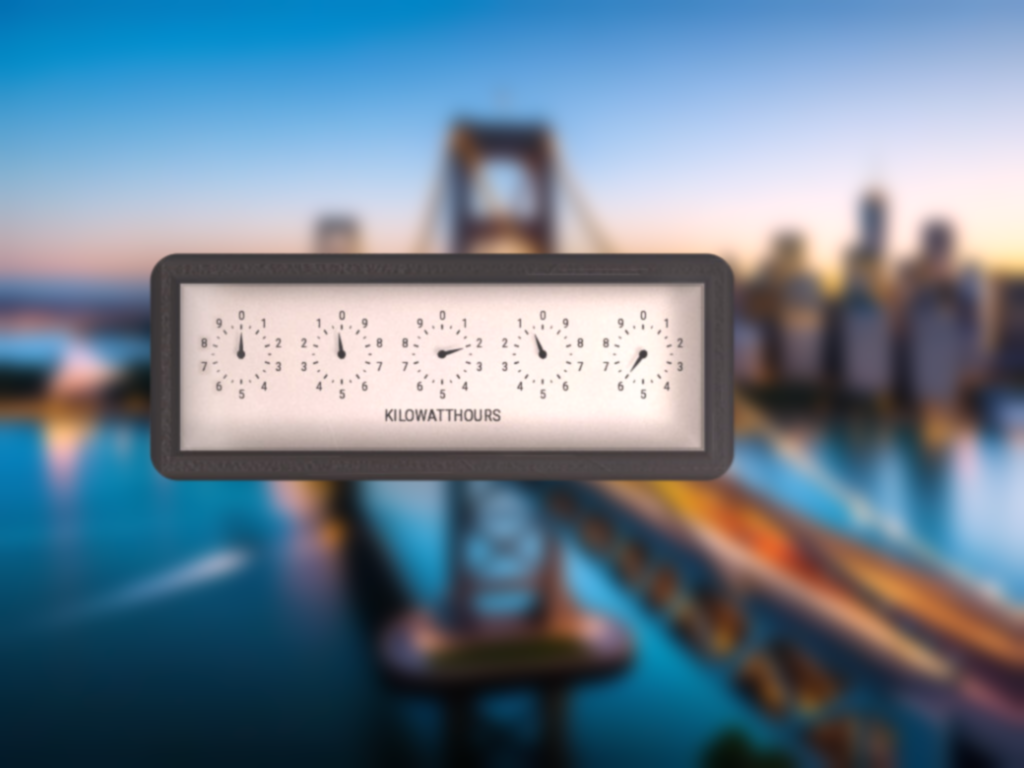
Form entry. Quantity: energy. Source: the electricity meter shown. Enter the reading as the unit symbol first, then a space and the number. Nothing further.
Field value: kWh 206
